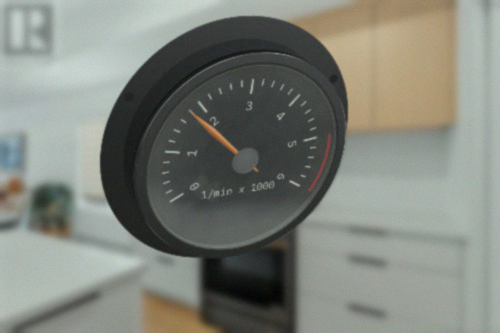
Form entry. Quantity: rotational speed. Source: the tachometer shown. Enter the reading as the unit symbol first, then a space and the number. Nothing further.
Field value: rpm 1800
